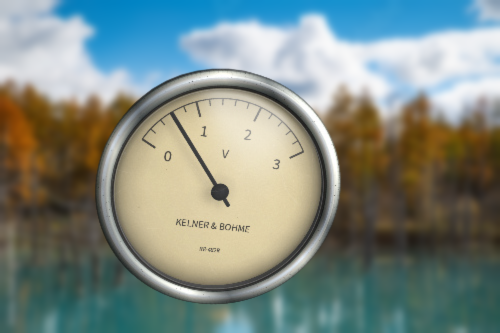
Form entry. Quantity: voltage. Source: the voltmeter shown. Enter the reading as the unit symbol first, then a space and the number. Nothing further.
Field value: V 0.6
